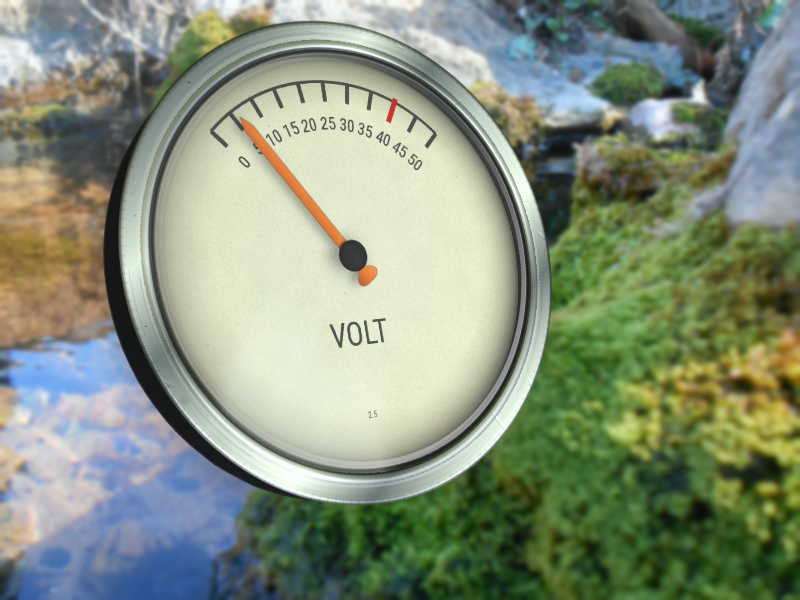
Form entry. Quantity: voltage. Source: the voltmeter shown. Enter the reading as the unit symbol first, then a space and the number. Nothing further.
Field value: V 5
